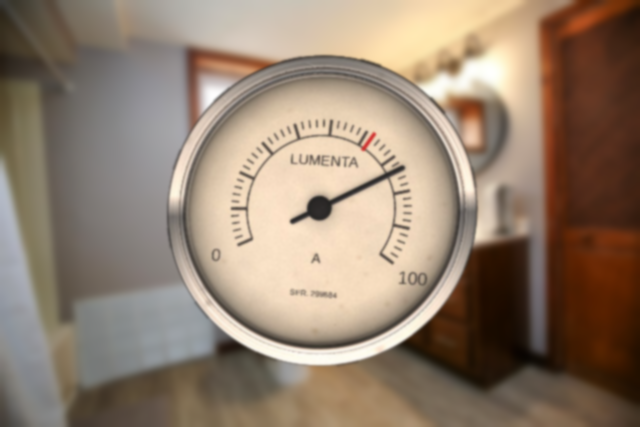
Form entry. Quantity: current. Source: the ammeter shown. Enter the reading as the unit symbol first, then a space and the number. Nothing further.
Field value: A 74
